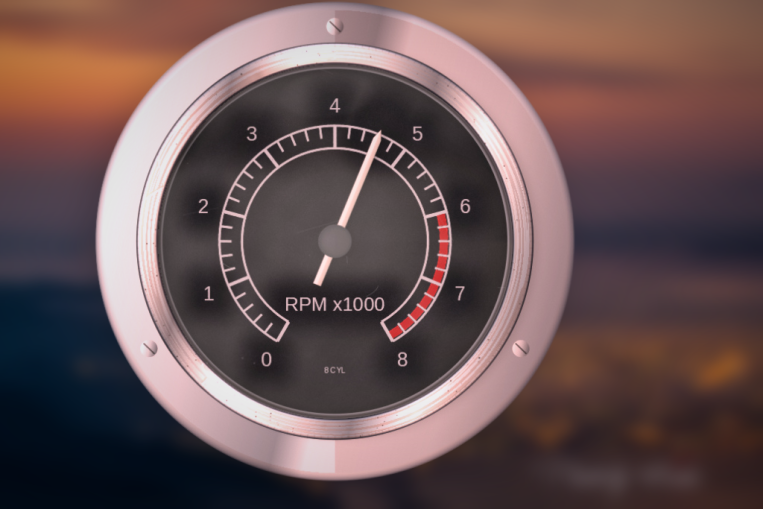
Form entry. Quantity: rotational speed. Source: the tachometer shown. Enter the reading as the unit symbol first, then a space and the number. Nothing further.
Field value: rpm 4600
